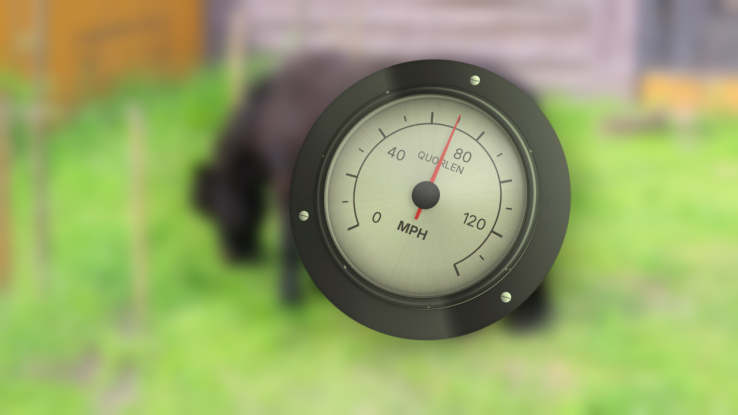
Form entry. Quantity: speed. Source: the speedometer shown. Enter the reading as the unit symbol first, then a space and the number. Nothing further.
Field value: mph 70
